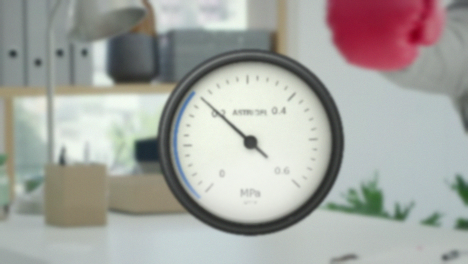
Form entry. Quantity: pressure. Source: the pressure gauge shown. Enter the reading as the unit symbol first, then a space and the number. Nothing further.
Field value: MPa 0.2
